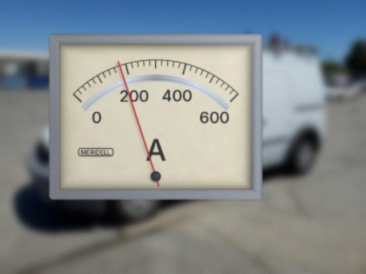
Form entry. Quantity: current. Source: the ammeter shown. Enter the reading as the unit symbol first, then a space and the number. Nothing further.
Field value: A 180
